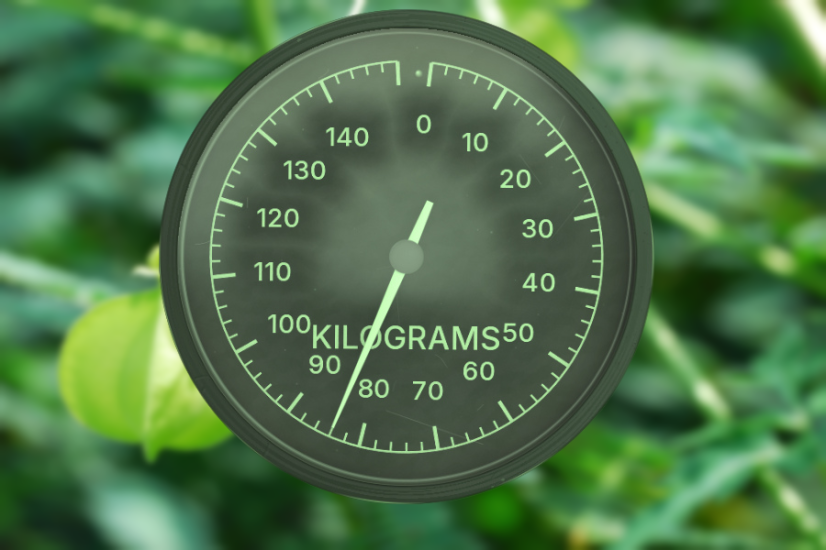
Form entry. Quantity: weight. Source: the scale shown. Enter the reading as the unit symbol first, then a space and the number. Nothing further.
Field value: kg 84
